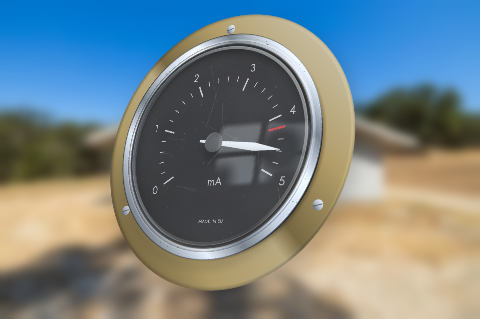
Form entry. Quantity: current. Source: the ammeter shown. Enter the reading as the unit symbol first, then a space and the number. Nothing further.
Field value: mA 4.6
